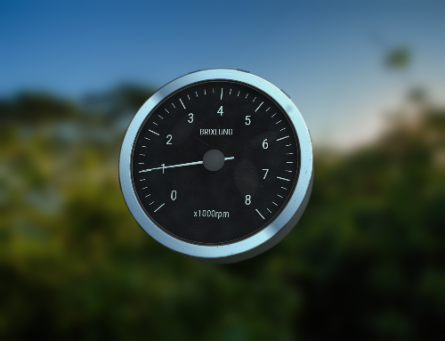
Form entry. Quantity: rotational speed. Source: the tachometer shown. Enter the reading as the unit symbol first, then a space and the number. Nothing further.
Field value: rpm 1000
